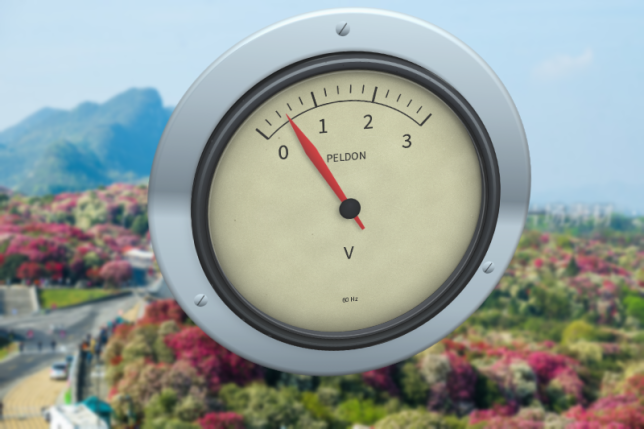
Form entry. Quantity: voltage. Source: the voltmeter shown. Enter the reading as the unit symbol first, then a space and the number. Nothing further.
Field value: V 0.5
